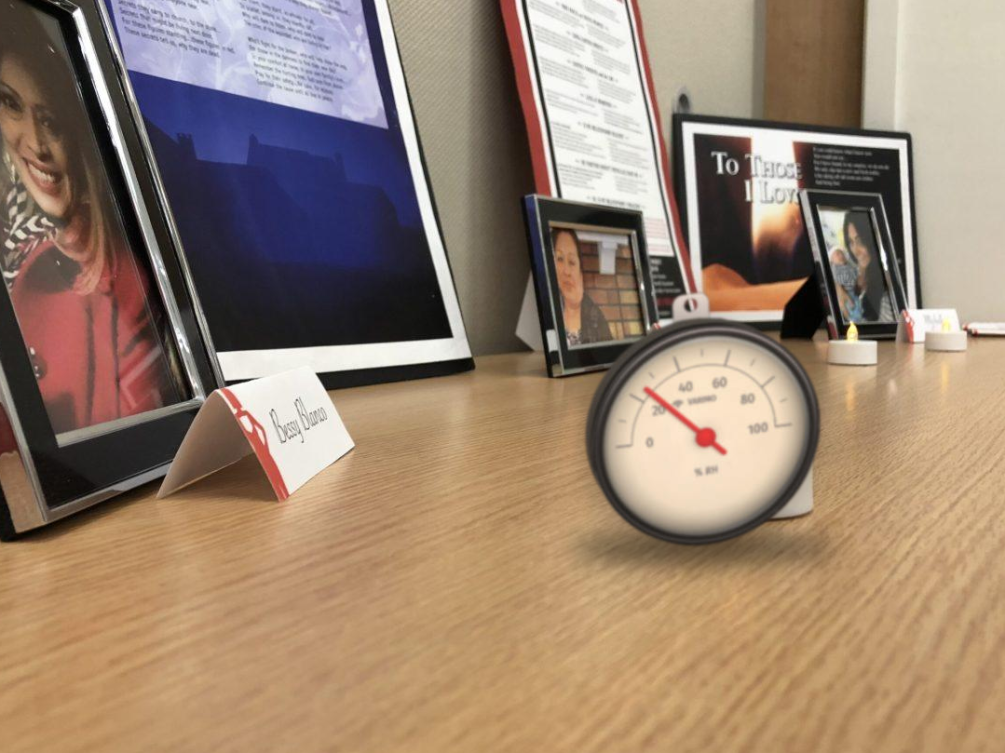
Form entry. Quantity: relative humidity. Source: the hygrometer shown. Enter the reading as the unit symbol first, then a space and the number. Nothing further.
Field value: % 25
